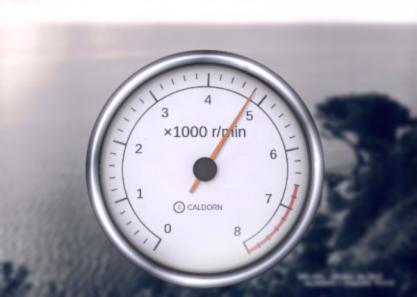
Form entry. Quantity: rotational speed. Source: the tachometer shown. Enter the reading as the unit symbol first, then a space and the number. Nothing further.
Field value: rpm 4800
